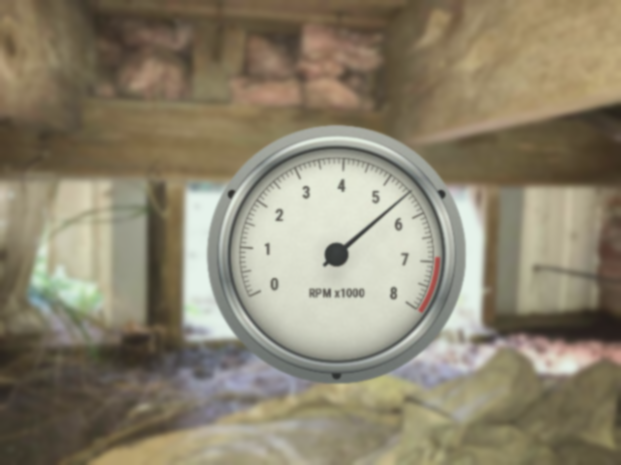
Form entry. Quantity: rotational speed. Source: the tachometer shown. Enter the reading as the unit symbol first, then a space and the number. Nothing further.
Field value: rpm 5500
